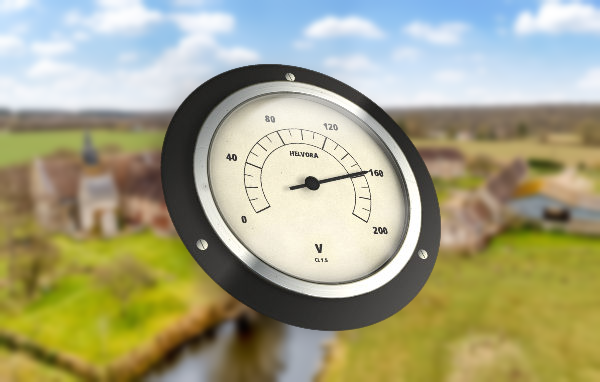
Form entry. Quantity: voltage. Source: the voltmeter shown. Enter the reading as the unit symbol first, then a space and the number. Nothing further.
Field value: V 160
